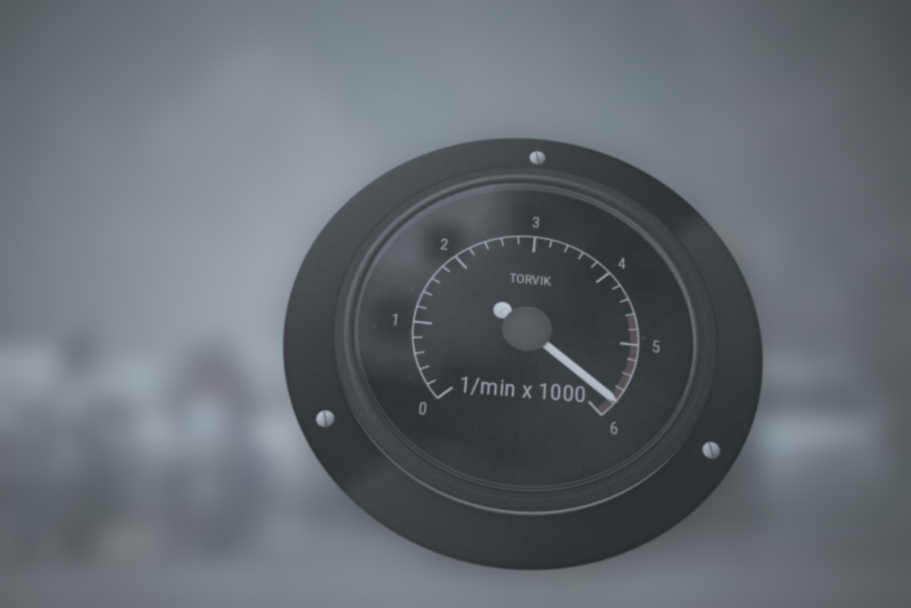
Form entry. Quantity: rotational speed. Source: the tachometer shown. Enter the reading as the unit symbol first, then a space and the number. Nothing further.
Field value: rpm 5800
